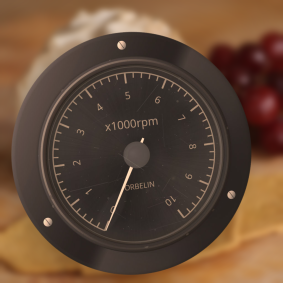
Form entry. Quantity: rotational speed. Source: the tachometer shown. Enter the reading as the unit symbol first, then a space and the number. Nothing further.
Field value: rpm 0
